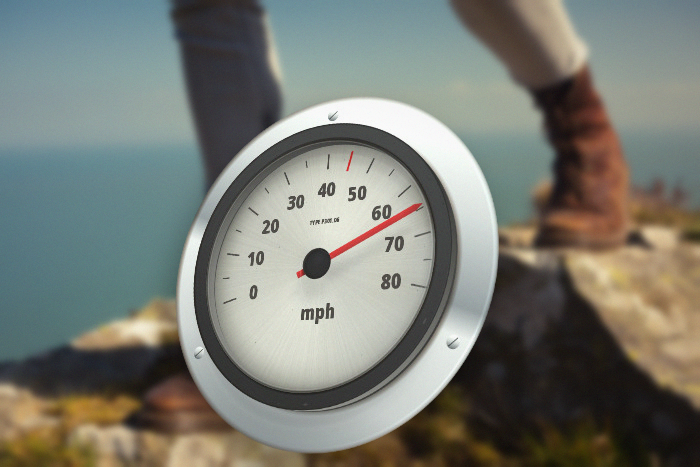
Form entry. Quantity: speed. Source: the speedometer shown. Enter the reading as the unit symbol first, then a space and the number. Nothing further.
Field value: mph 65
